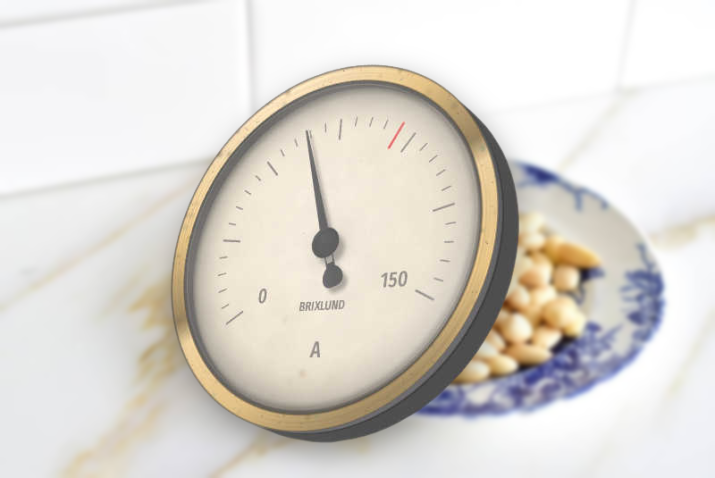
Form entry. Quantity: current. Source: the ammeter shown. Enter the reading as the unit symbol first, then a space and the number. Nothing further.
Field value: A 65
